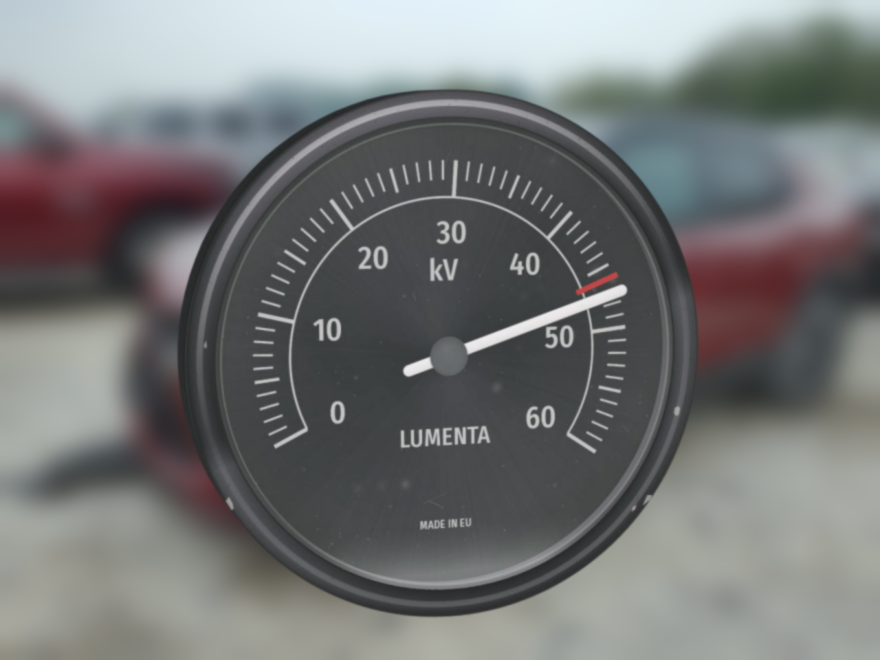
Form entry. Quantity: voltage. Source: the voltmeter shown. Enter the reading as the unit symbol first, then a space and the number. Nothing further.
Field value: kV 47
